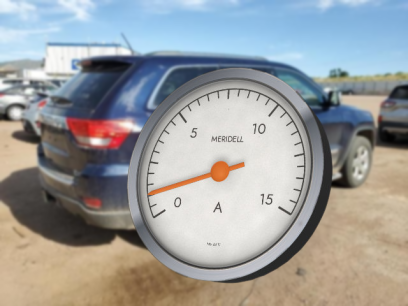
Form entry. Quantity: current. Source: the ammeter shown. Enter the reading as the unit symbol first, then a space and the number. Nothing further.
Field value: A 1
